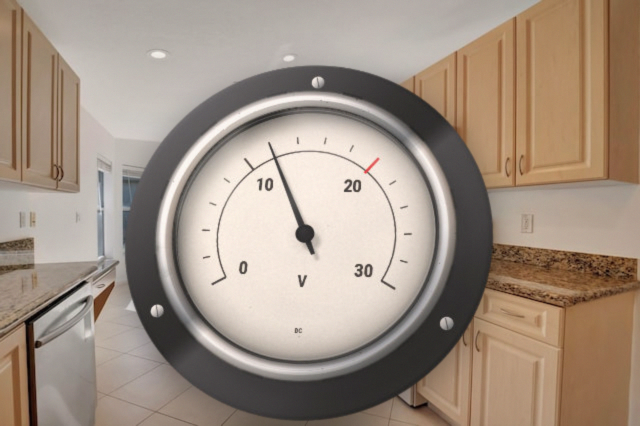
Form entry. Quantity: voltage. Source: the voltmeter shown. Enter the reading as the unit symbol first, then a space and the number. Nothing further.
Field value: V 12
